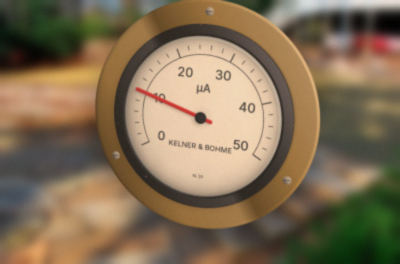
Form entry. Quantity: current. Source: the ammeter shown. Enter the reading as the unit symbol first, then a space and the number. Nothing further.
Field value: µA 10
